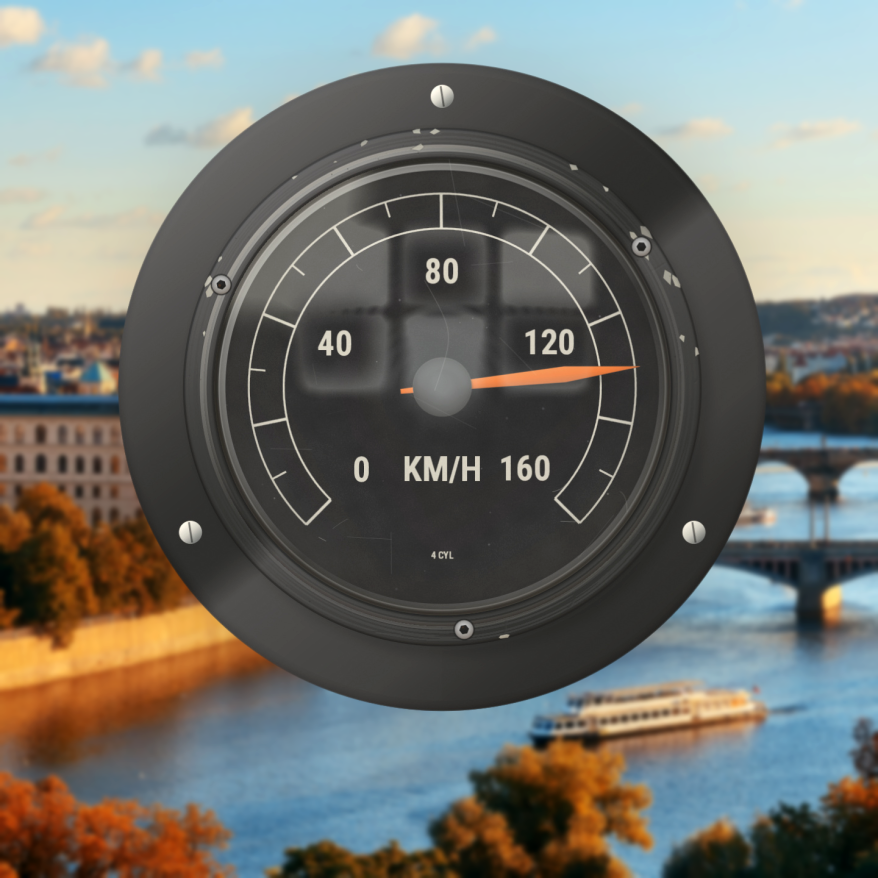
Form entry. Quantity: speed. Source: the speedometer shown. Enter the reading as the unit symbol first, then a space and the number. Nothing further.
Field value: km/h 130
